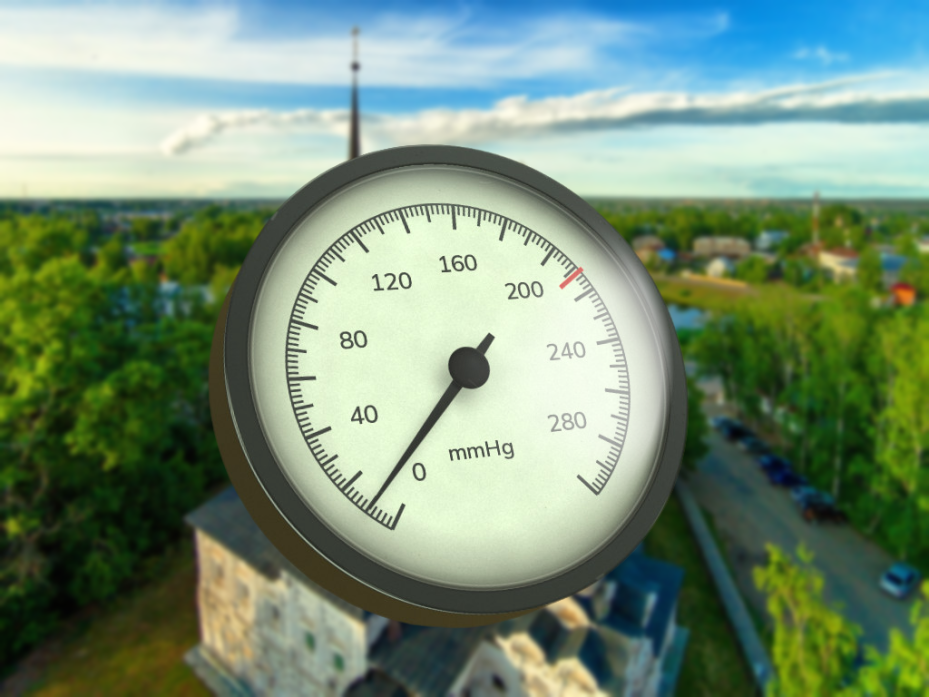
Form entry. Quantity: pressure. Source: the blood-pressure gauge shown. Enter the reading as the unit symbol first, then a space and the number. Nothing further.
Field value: mmHg 10
